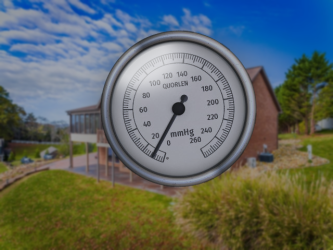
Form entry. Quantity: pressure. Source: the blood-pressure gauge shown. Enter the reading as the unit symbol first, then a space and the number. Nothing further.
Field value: mmHg 10
